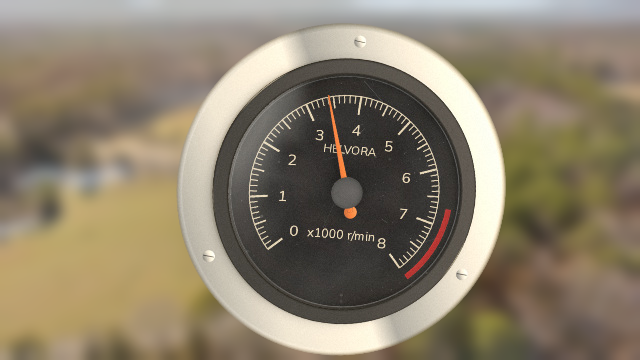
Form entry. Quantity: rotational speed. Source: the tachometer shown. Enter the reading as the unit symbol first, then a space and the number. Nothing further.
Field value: rpm 3400
